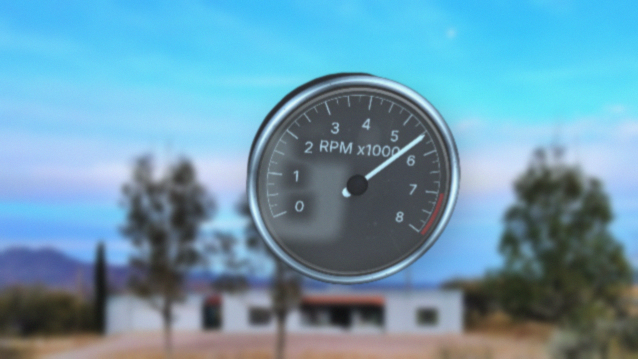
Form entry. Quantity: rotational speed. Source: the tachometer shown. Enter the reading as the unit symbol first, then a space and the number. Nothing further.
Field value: rpm 5500
